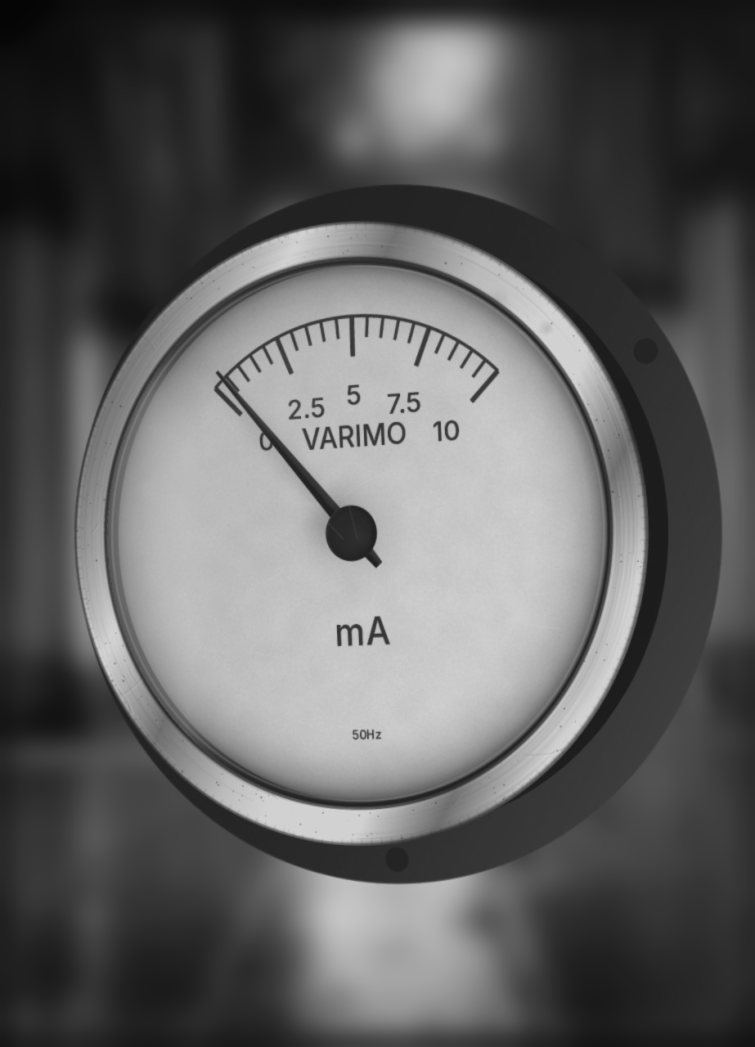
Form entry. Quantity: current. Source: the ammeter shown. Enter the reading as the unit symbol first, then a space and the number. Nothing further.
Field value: mA 0.5
